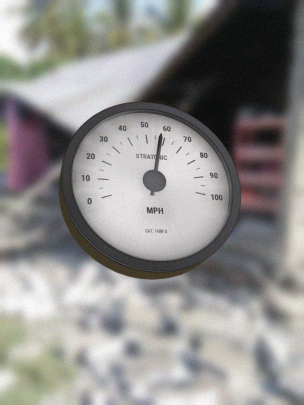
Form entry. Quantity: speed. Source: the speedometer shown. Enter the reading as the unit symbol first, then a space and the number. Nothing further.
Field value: mph 57.5
